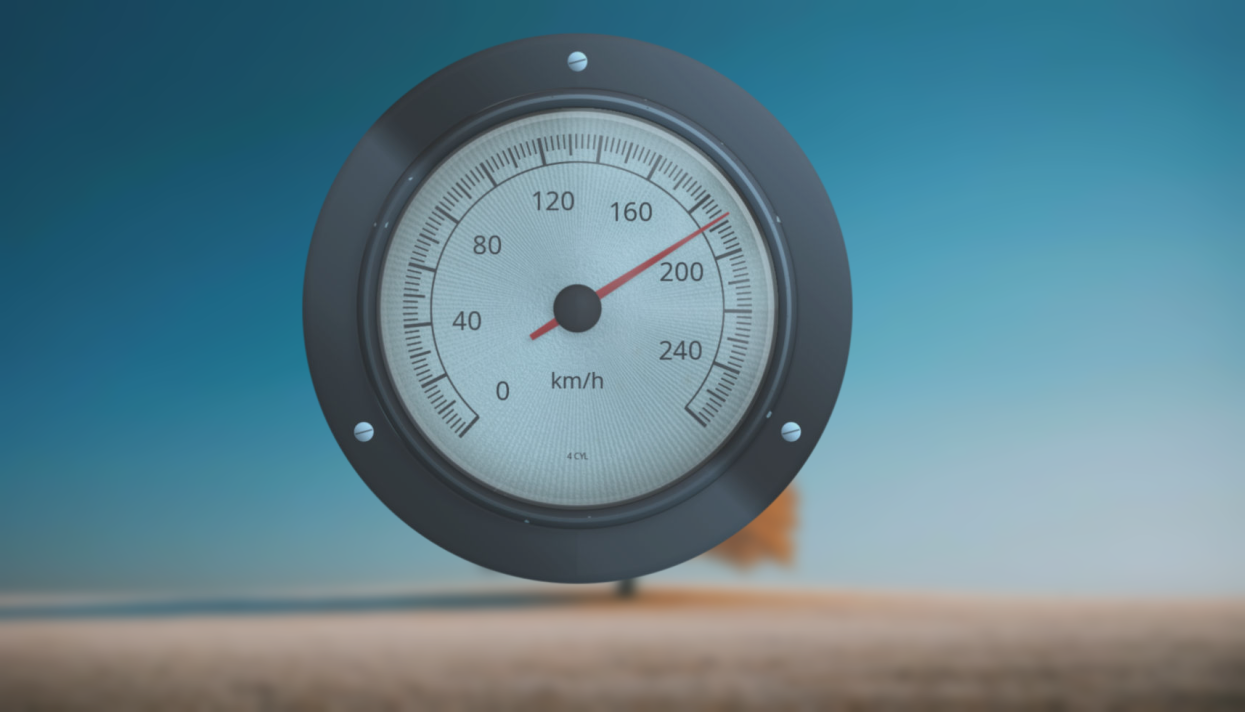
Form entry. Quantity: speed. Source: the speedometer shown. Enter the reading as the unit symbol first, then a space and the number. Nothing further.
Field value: km/h 188
